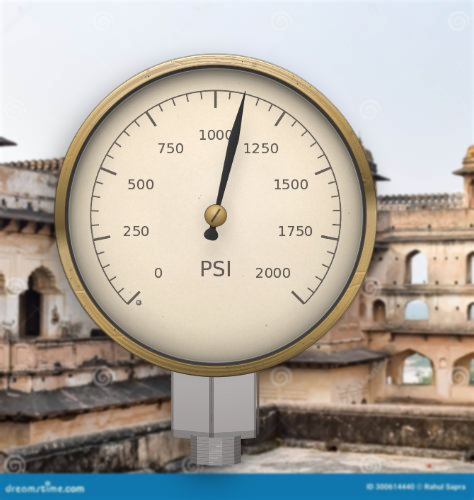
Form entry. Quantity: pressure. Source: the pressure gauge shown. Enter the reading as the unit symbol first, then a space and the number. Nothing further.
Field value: psi 1100
